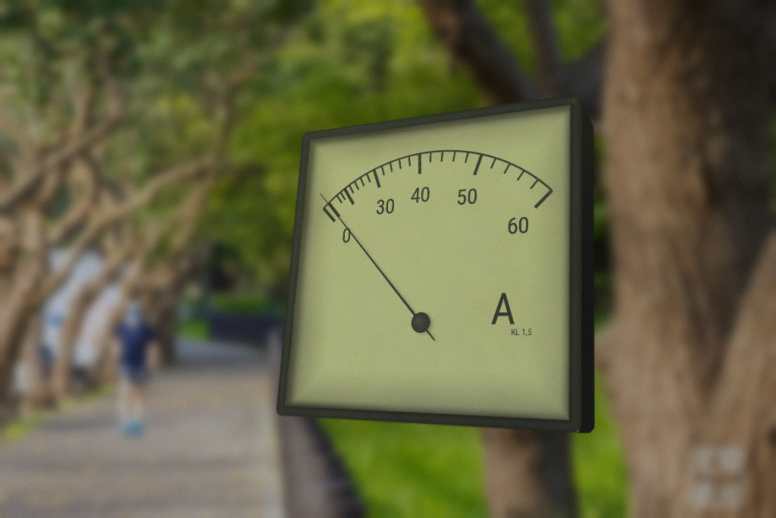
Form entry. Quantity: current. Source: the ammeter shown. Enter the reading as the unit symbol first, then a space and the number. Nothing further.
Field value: A 10
